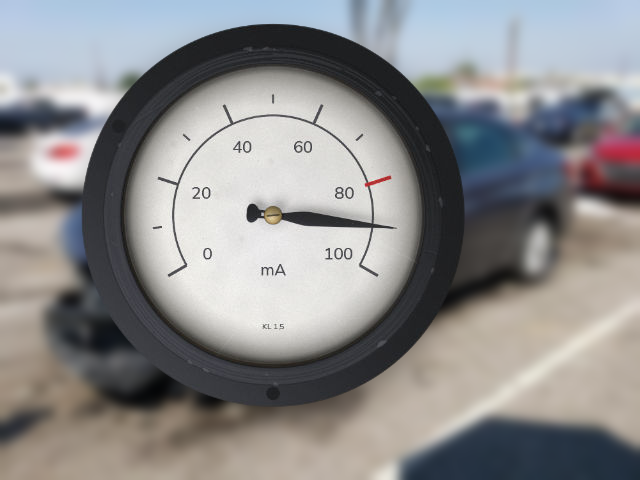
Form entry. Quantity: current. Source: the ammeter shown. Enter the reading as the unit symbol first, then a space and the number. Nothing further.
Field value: mA 90
